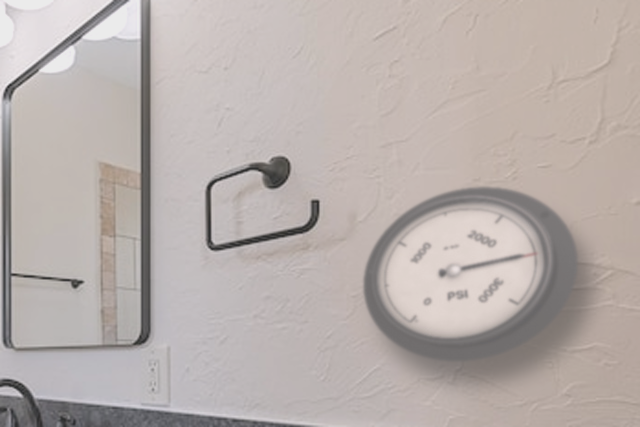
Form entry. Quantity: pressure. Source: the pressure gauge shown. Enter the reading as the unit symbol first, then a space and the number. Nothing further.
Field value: psi 2500
